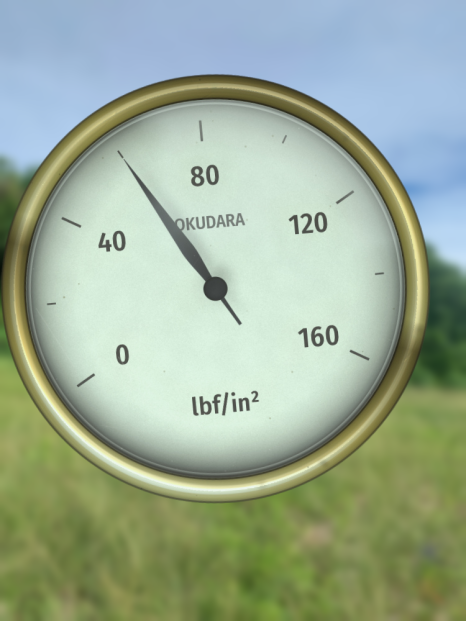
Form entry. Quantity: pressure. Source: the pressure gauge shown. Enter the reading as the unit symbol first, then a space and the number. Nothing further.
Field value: psi 60
